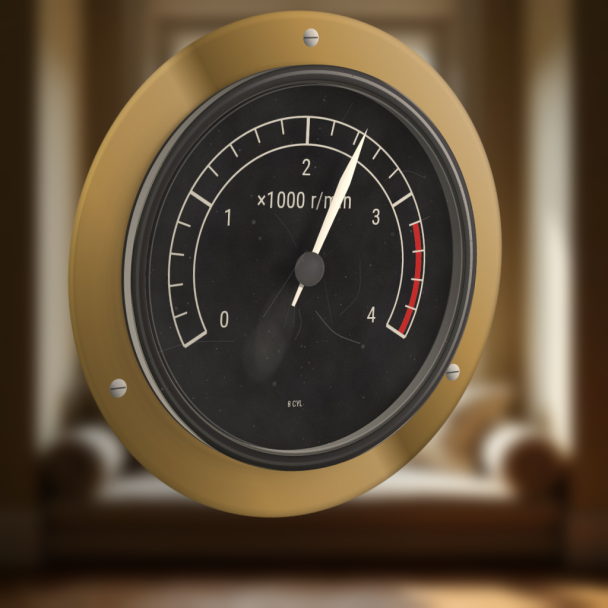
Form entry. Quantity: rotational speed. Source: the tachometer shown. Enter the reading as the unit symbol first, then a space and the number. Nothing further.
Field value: rpm 2400
